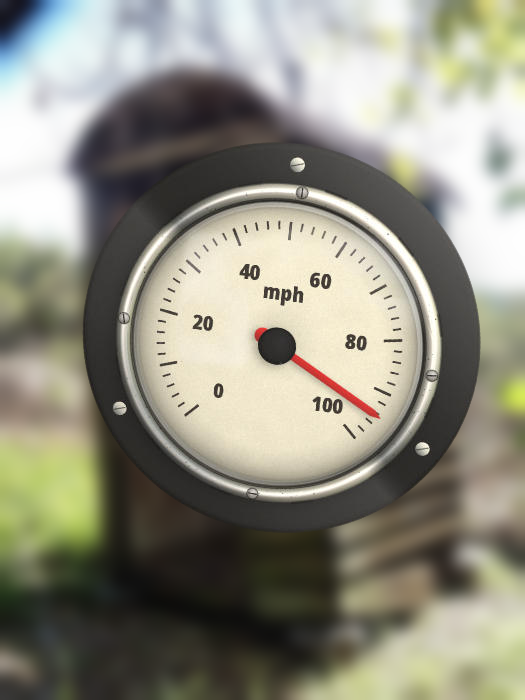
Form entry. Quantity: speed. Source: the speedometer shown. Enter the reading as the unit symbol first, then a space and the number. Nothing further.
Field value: mph 94
